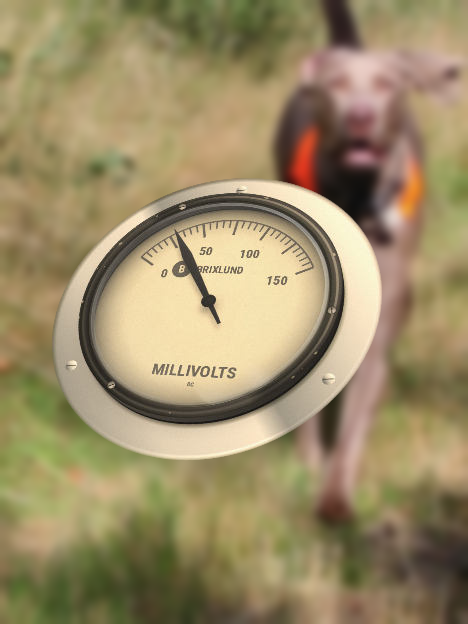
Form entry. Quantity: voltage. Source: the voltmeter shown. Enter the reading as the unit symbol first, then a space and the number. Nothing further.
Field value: mV 30
